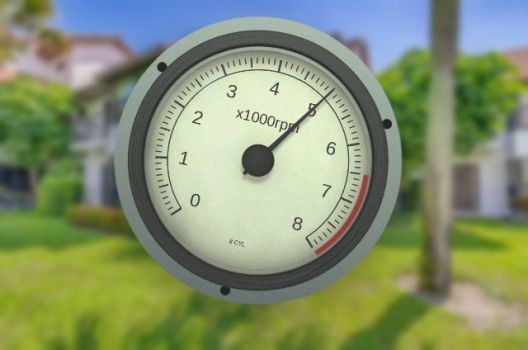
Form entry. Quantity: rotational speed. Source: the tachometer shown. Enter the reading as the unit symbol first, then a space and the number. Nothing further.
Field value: rpm 5000
